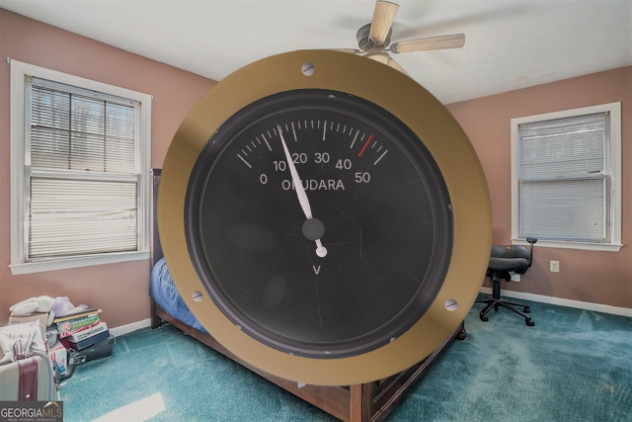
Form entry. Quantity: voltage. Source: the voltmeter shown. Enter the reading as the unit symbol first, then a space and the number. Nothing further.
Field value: V 16
